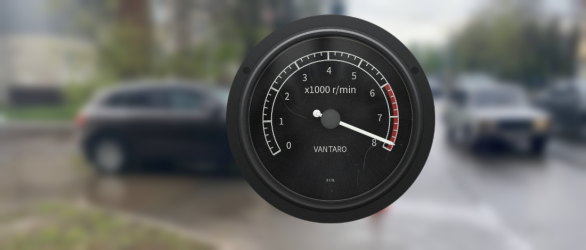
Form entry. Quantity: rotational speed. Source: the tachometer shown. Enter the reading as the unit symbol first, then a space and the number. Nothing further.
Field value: rpm 7800
